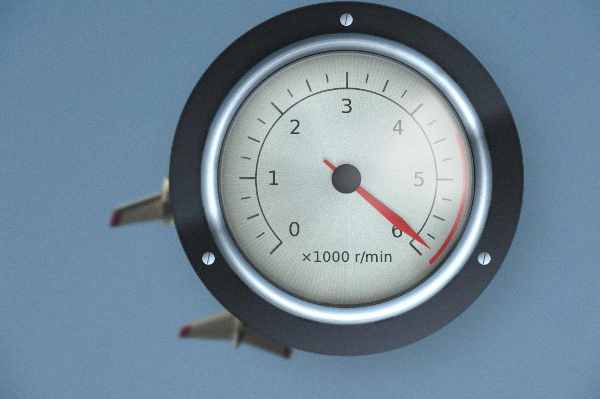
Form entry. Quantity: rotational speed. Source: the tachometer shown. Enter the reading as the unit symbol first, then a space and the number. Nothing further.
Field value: rpm 5875
